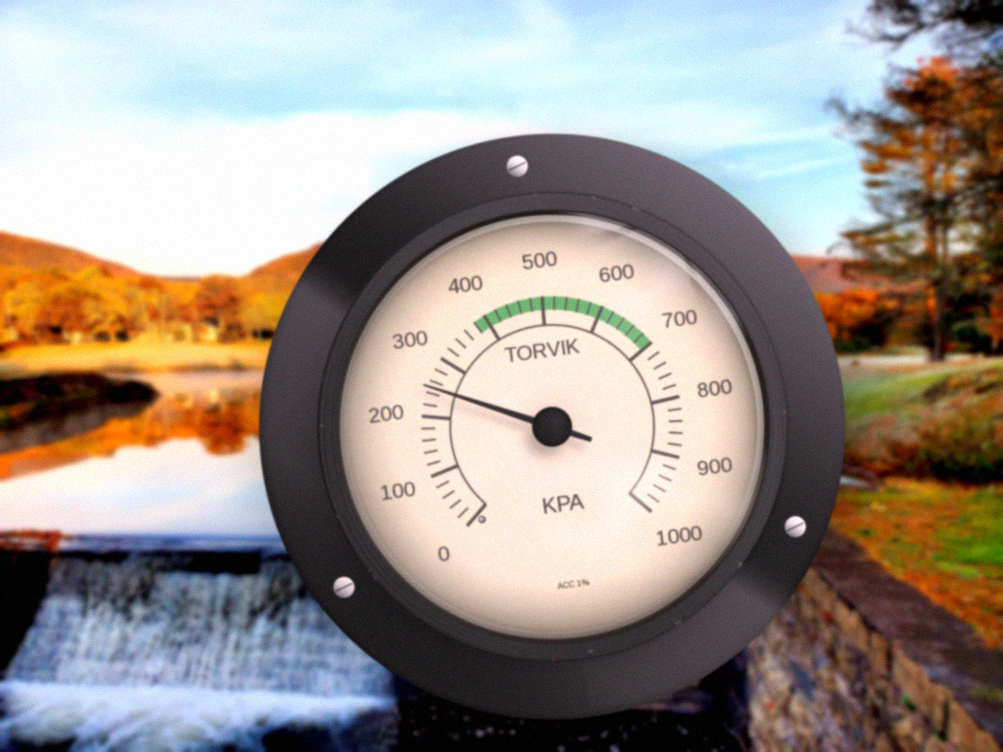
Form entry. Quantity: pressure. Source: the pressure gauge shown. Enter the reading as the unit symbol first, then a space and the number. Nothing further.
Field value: kPa 250
